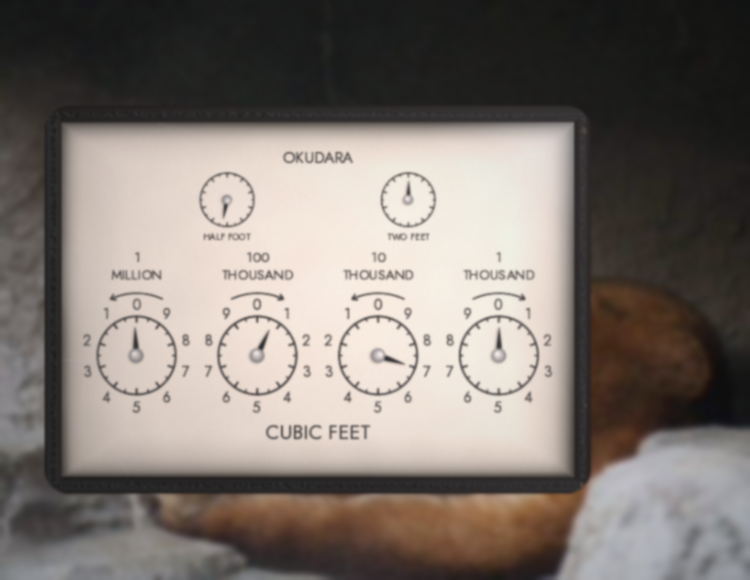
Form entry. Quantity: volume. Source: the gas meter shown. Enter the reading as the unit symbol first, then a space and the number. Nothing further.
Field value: ft³ 7000
